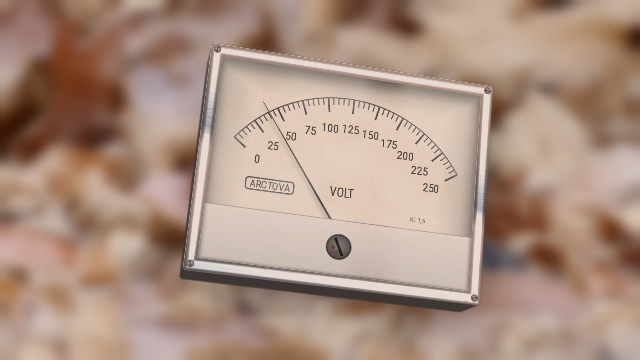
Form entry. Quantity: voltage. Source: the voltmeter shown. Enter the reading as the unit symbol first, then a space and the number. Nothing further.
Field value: V 40
